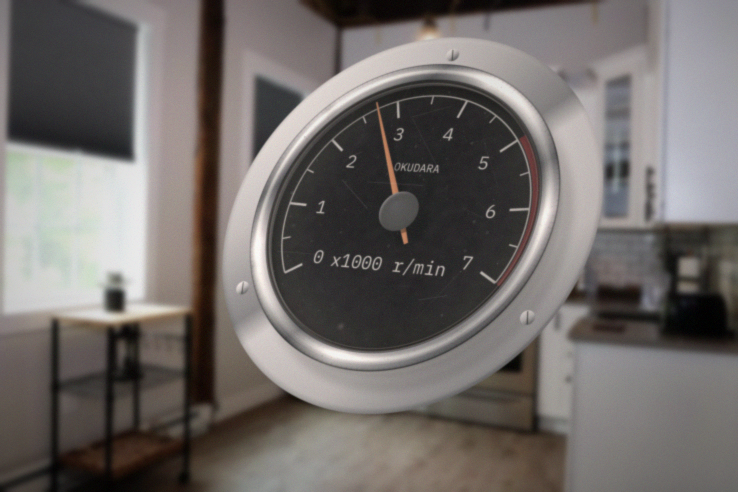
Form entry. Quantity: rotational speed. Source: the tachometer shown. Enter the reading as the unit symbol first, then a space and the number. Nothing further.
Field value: rpm 2750
